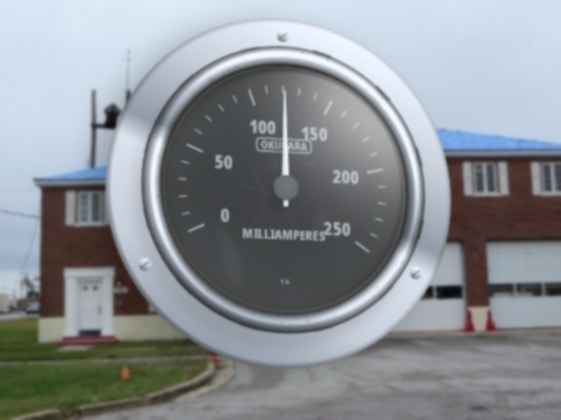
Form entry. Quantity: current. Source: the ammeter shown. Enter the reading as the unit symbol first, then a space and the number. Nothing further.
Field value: mA 120
